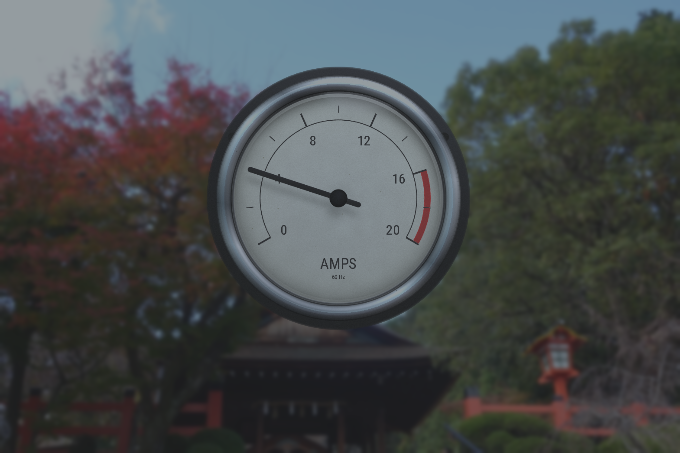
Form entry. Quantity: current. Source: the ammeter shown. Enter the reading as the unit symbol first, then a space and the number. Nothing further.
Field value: A 4
